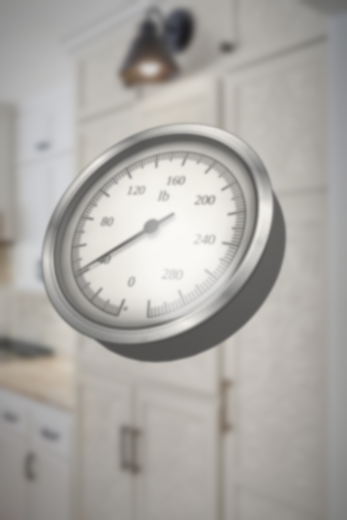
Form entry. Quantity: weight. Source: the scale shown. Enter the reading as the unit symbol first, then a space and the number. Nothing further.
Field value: lb 40
